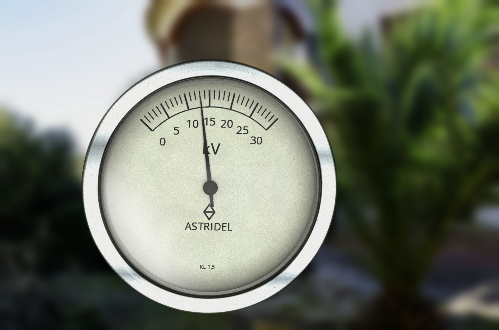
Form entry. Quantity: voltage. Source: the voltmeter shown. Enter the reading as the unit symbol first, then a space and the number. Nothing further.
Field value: kV 13
